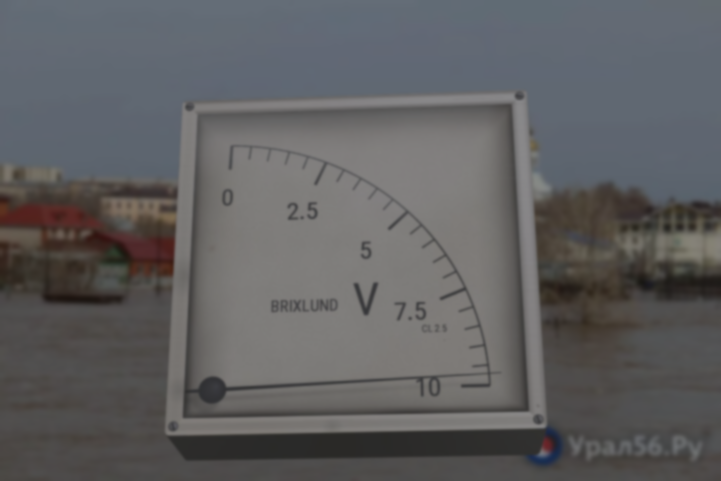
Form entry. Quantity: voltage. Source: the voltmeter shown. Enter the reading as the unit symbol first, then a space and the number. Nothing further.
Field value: V 9.75
